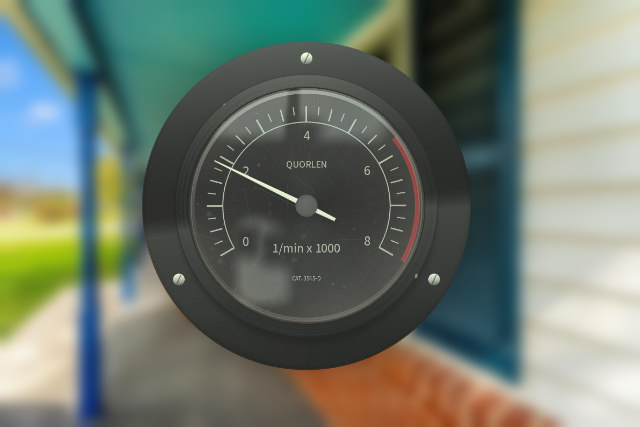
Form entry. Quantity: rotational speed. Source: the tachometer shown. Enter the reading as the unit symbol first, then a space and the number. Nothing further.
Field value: rpm 1875
